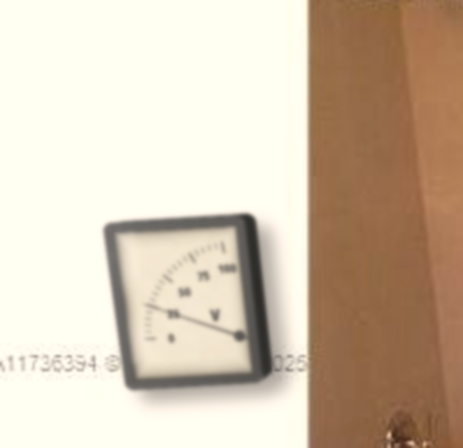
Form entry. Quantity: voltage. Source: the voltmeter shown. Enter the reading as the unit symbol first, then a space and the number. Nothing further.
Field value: V 25
